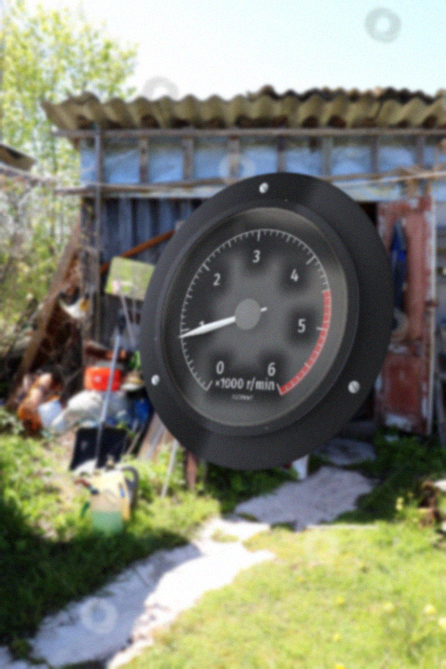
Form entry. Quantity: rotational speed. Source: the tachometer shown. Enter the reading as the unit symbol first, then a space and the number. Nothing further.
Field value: rpm 900
